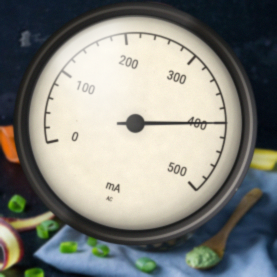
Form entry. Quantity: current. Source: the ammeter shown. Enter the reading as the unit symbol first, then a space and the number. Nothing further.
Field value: mA 400
